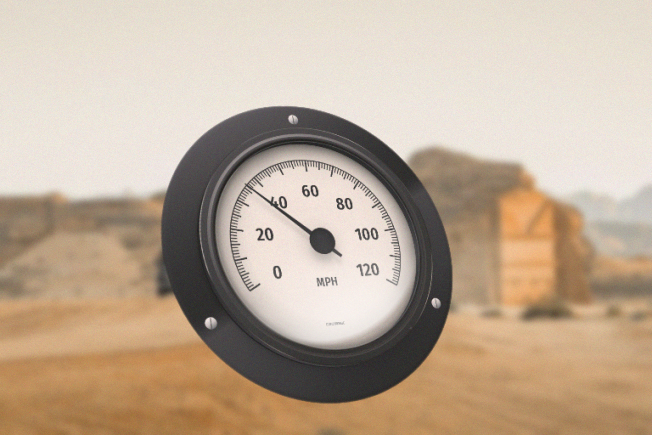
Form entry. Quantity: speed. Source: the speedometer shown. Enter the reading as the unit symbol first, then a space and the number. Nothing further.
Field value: mph 35
